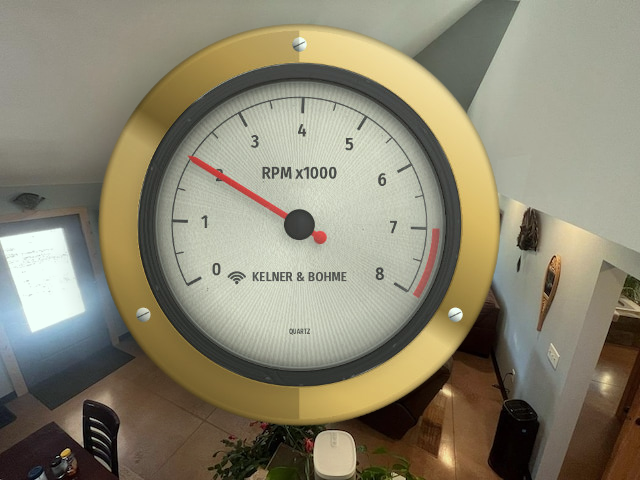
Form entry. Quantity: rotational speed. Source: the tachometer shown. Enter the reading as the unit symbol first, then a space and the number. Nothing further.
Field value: rpm 2000
